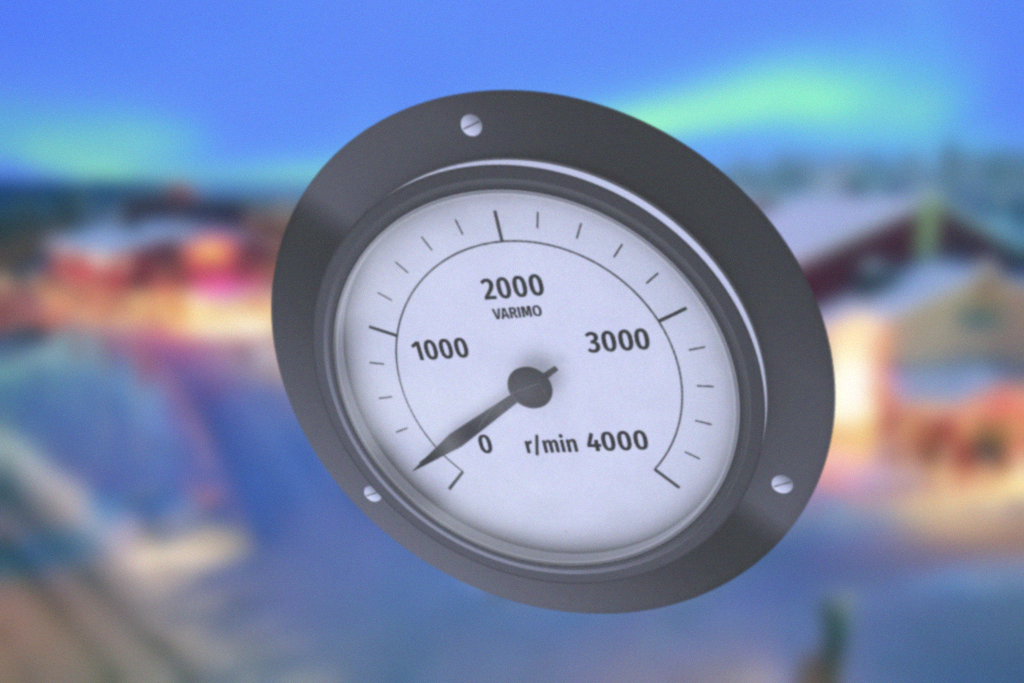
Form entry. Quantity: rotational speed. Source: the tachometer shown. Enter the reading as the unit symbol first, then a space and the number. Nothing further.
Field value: rpm 200
